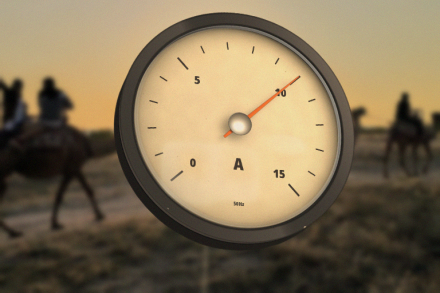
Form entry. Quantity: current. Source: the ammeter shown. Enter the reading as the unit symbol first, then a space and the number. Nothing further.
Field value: A 10
